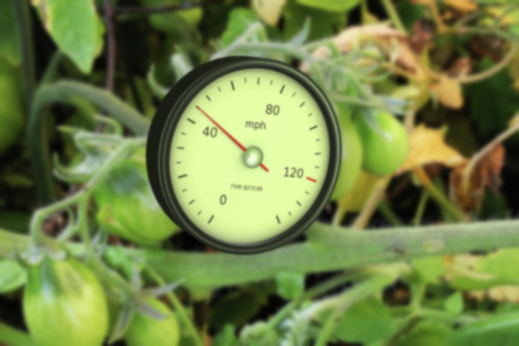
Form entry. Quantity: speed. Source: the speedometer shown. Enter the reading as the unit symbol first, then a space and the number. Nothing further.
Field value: mph 45
